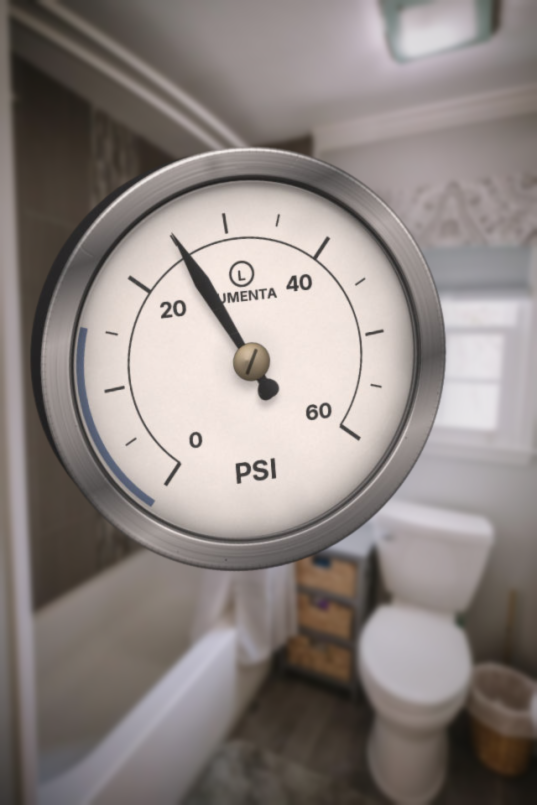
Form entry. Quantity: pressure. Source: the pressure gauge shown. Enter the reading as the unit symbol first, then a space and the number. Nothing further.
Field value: psi 25
